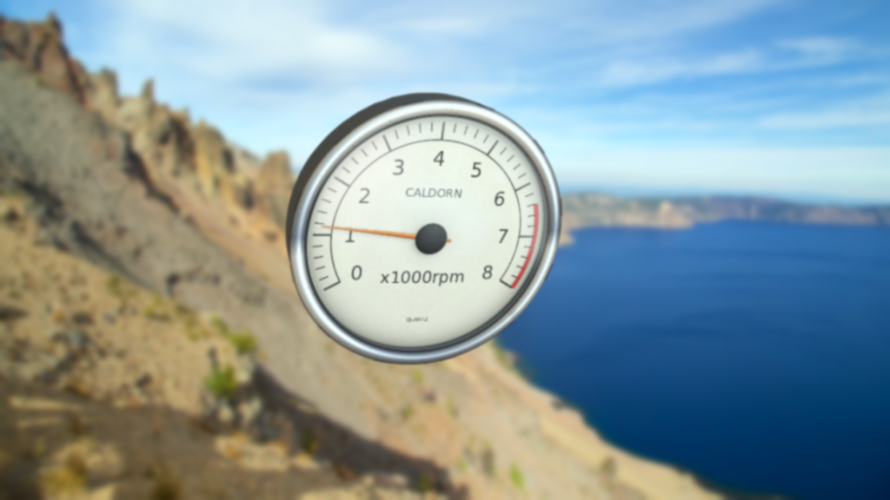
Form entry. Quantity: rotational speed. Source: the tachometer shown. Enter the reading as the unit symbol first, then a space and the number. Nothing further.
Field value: rpm 1200
